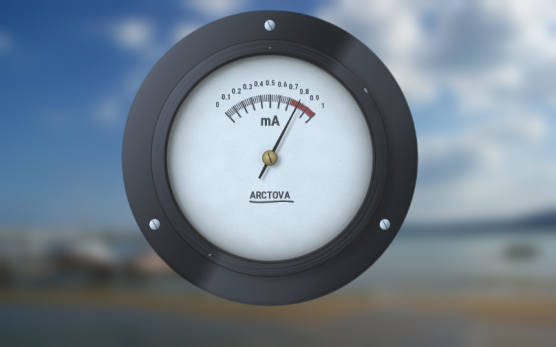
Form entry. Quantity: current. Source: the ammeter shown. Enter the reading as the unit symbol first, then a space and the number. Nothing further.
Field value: mA 0.8
